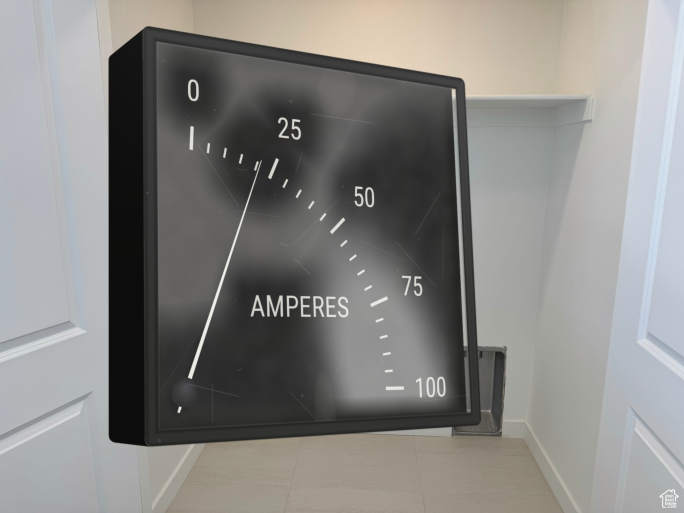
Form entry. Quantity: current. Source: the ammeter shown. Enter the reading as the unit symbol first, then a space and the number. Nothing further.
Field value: A 20
